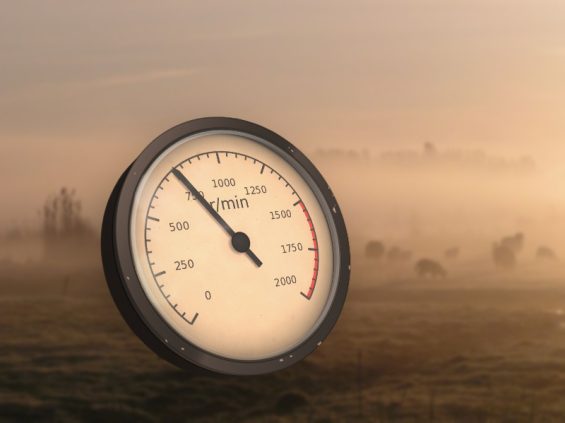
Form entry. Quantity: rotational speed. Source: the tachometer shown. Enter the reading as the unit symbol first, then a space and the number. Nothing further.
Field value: rpm 750
